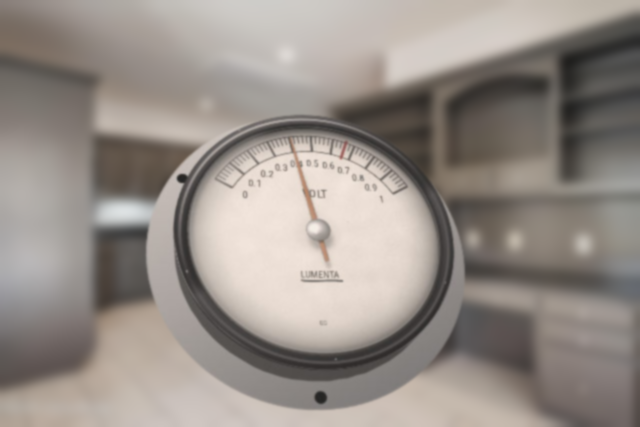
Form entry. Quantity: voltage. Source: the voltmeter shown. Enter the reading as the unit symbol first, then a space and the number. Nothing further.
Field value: V 0.4
